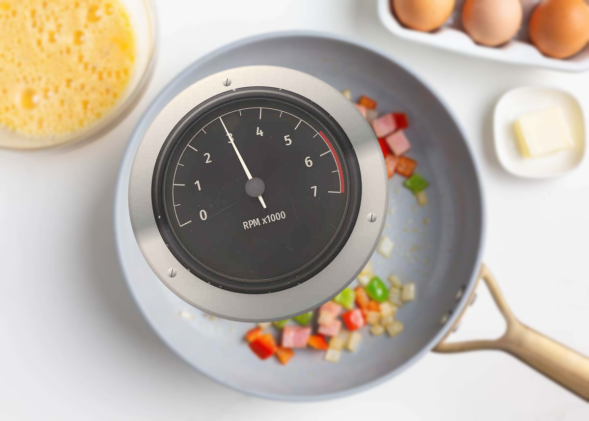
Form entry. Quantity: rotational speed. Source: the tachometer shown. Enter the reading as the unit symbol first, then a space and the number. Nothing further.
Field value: rpm 3000
